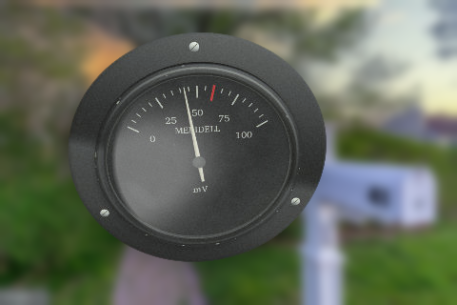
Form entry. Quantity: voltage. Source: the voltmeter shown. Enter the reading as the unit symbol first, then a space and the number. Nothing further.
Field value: mV 42.5
